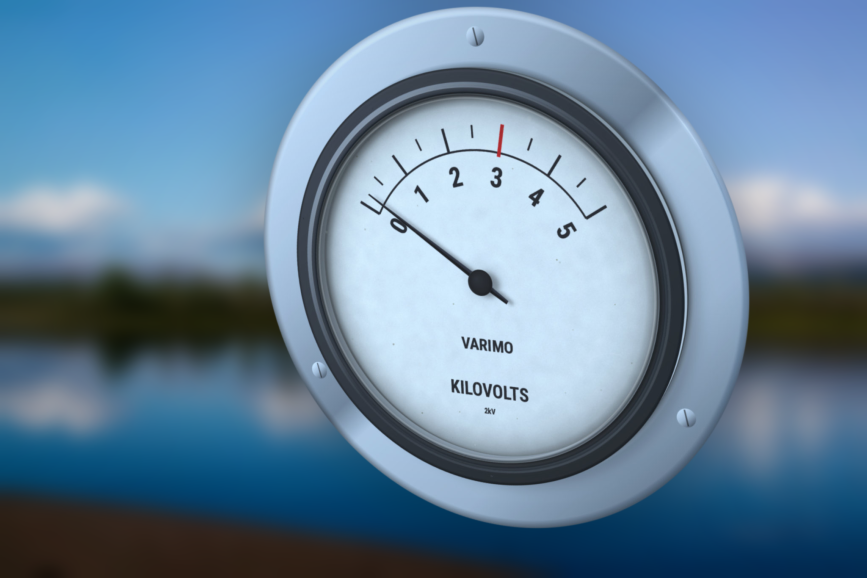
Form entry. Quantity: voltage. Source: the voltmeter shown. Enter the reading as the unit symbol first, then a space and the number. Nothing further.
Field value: kV 0.25
